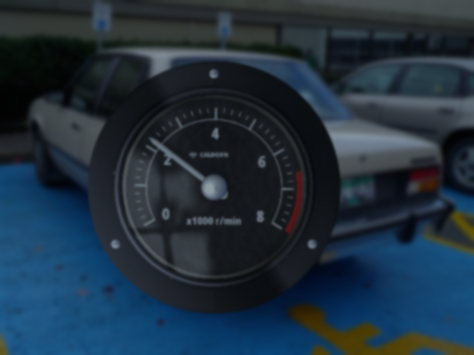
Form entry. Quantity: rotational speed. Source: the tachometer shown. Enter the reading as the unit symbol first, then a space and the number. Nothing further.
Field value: rpm 2200
